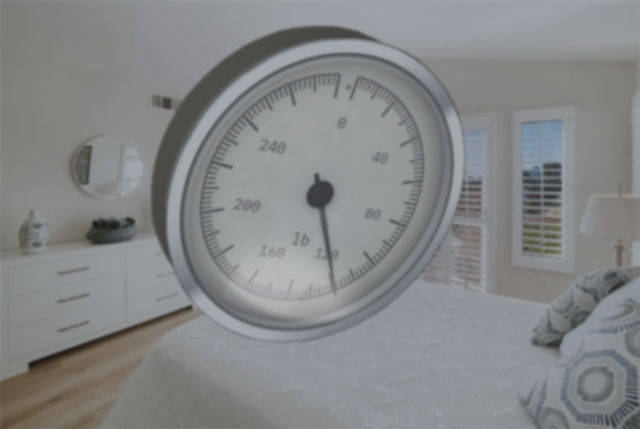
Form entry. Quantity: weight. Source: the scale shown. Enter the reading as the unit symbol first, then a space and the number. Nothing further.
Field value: lb 120
